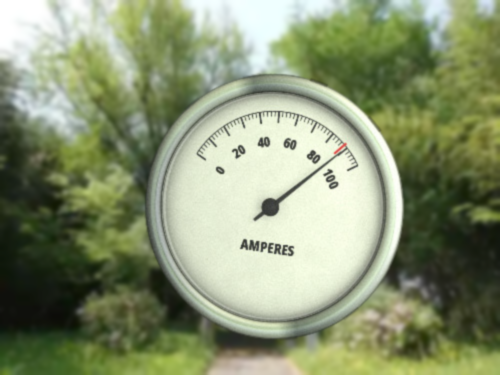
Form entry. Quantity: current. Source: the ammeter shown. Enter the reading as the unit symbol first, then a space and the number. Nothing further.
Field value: A 90
